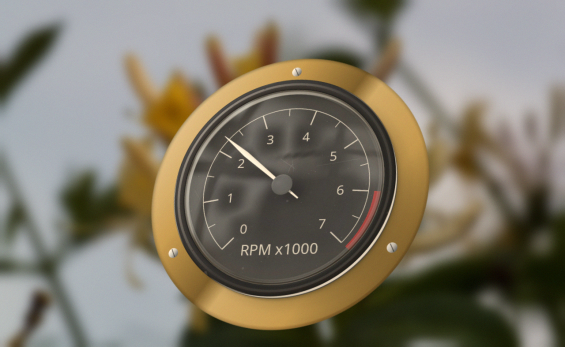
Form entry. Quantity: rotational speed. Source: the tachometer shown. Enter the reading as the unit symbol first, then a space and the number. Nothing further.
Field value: rpm 2250
